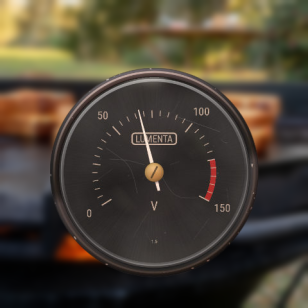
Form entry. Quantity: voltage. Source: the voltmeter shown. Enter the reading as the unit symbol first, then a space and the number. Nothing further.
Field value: V 67.5
